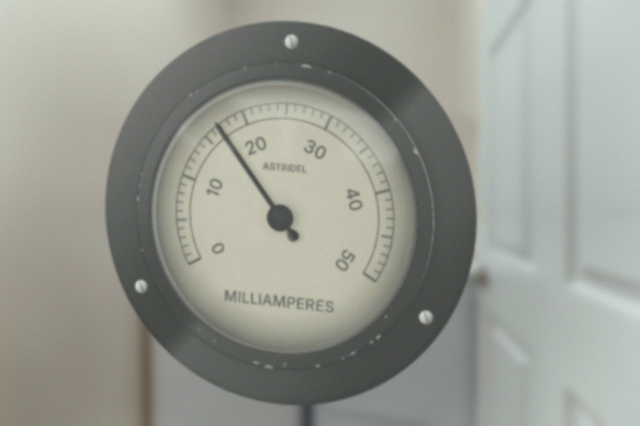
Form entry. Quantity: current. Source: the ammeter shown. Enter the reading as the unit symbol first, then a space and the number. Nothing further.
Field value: mA 17
